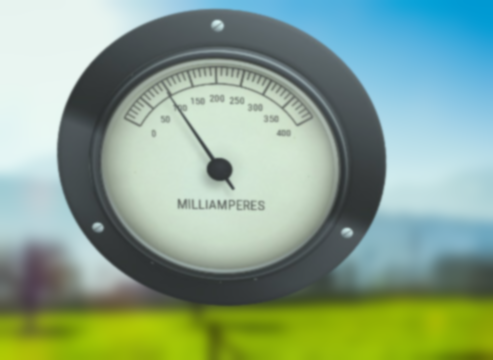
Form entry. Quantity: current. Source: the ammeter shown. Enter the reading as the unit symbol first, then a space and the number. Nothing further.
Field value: mA 100
